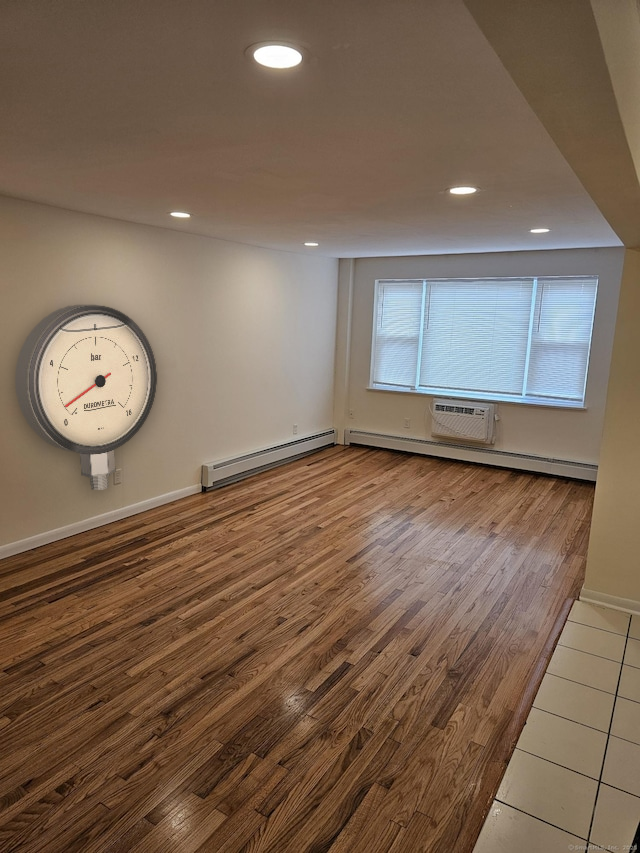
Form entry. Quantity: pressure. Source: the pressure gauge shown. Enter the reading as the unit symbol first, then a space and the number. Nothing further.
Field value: bar 1
